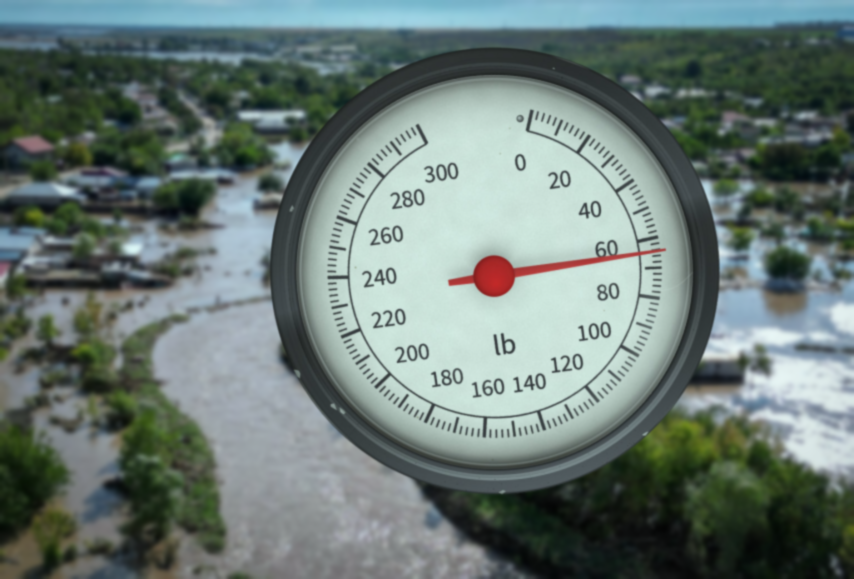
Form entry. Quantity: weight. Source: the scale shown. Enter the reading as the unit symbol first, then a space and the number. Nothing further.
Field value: lb 64
